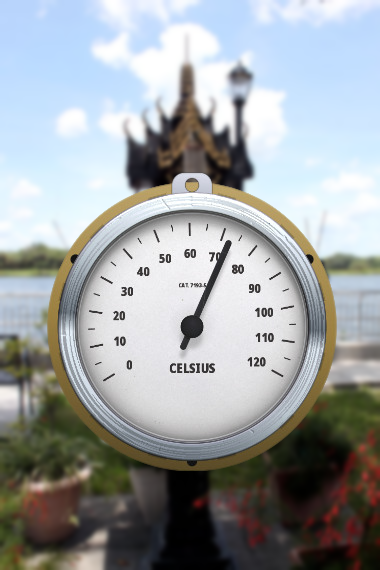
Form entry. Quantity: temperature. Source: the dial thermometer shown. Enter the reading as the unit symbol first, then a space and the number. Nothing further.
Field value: °C 72.5
